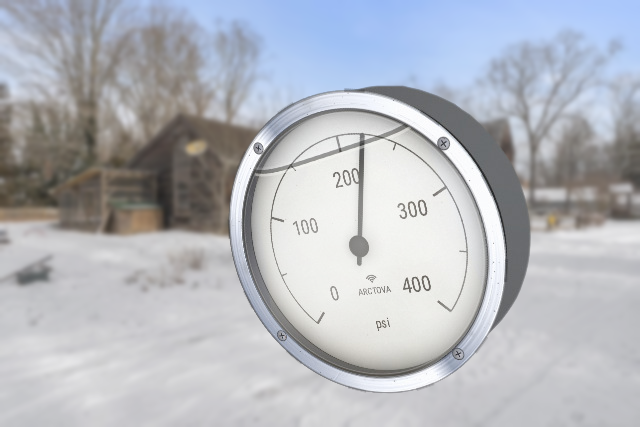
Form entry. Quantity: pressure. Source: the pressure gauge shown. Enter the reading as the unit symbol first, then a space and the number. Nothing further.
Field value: psi 225
